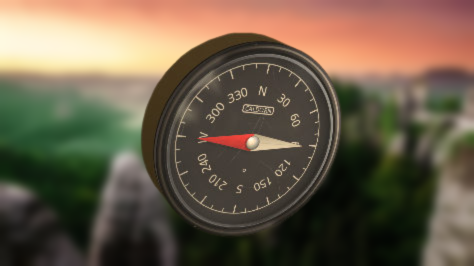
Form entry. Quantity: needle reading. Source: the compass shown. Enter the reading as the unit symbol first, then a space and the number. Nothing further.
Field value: ° 270
